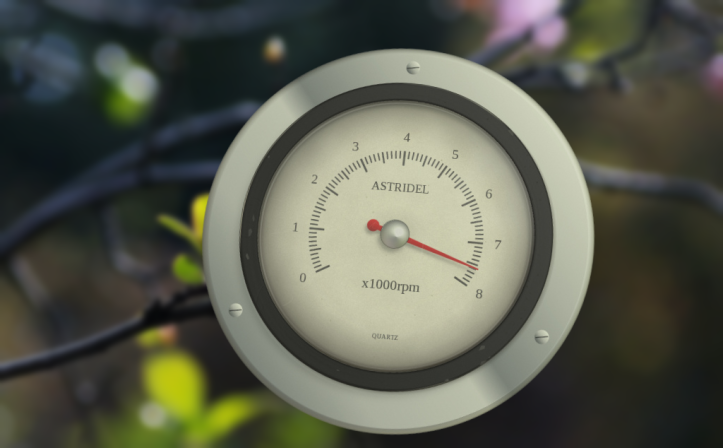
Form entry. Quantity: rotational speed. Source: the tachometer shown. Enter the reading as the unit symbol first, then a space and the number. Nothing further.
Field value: rpm 7600
